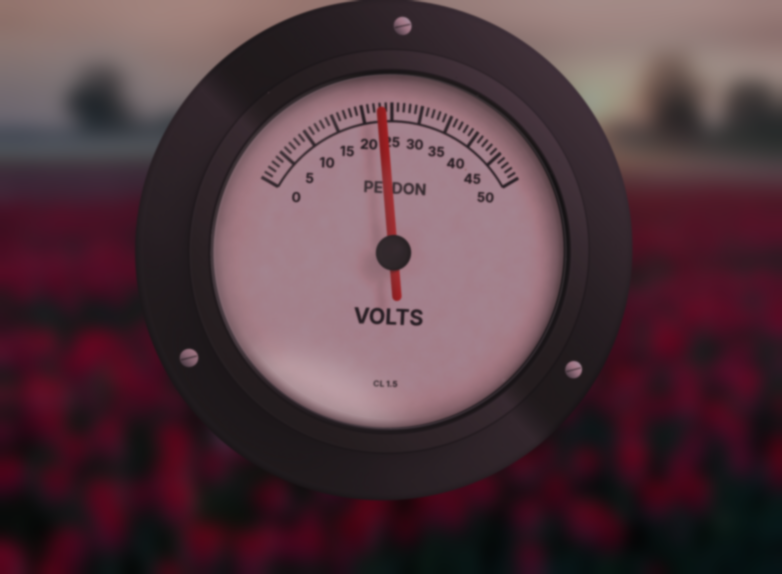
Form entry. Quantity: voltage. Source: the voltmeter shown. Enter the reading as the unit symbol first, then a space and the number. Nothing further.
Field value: V 23
